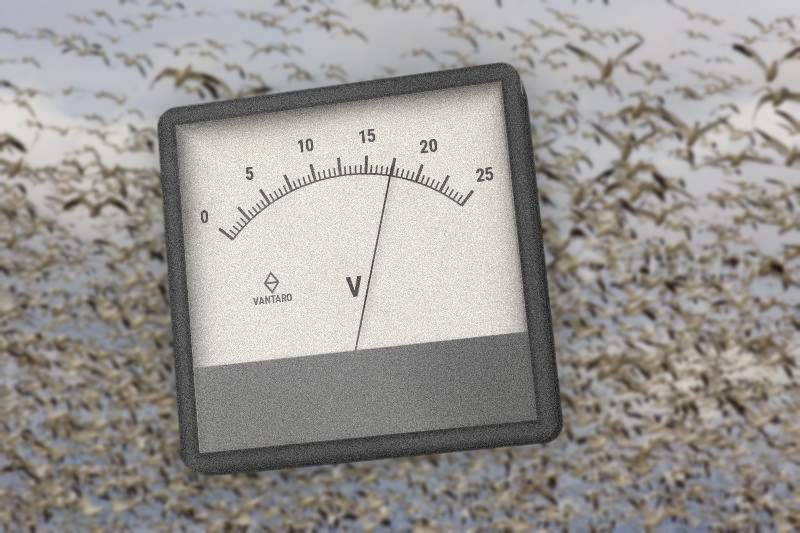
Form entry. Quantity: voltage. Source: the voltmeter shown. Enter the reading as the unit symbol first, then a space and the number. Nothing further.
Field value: V 17.5
